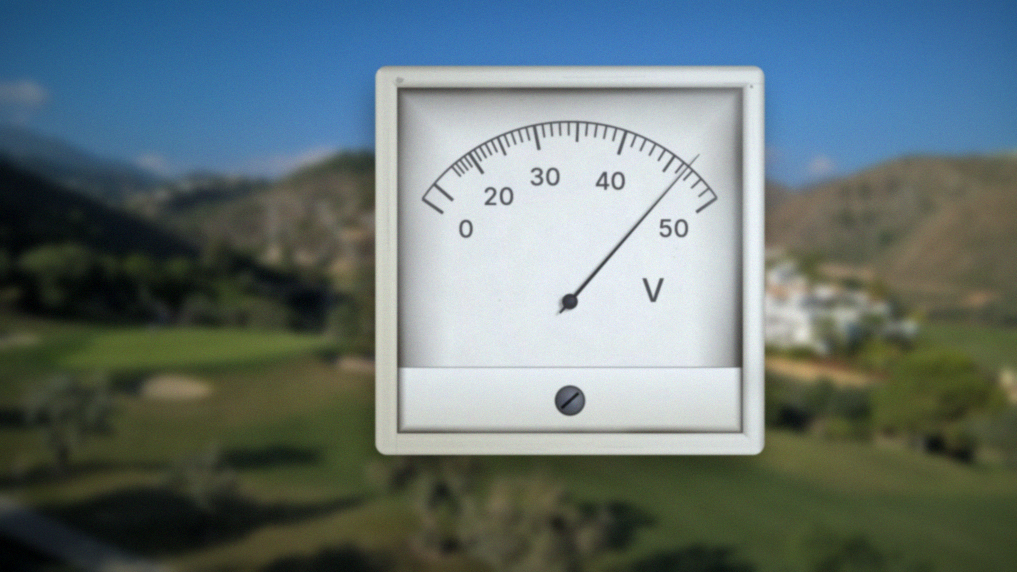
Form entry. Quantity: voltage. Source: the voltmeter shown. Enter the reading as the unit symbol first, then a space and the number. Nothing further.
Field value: V 46.5
